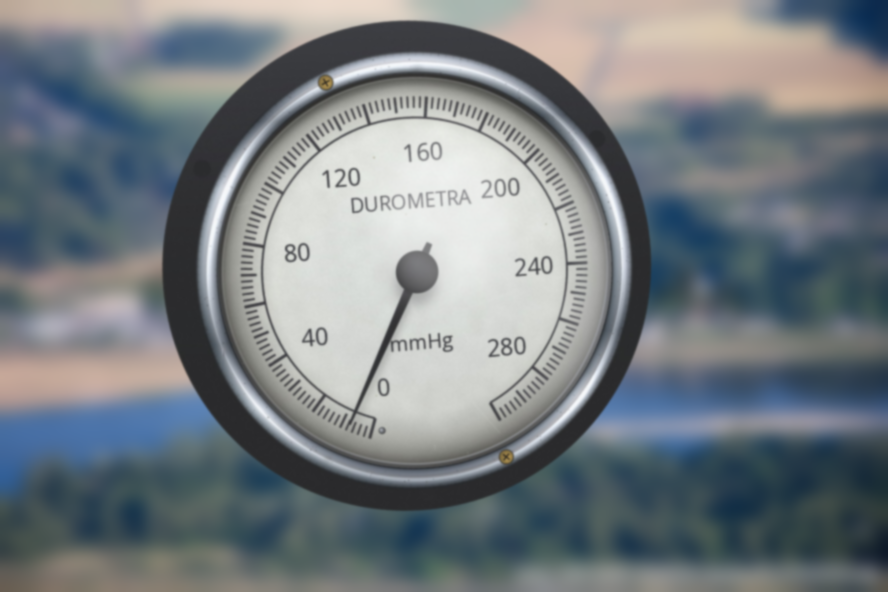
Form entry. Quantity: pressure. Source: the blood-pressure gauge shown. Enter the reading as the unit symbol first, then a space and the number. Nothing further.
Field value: mmHg 8
